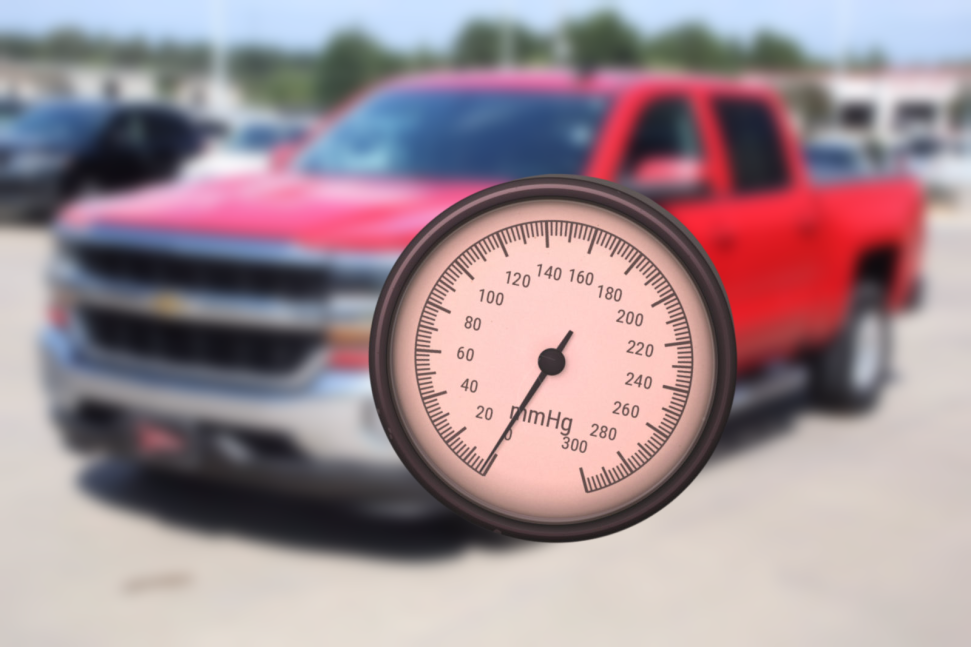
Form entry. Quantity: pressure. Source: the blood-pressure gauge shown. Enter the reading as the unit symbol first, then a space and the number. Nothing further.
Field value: mmHg 2
